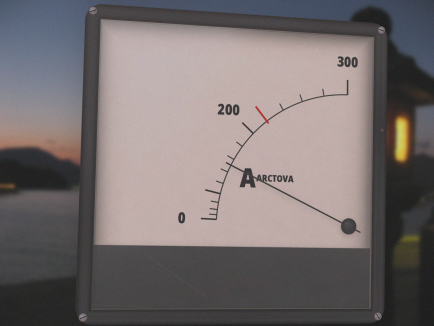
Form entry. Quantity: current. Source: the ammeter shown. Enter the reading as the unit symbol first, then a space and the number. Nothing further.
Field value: A 150
